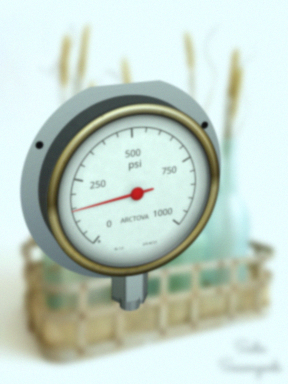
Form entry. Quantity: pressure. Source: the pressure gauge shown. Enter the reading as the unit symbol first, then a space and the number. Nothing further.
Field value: psi 150
